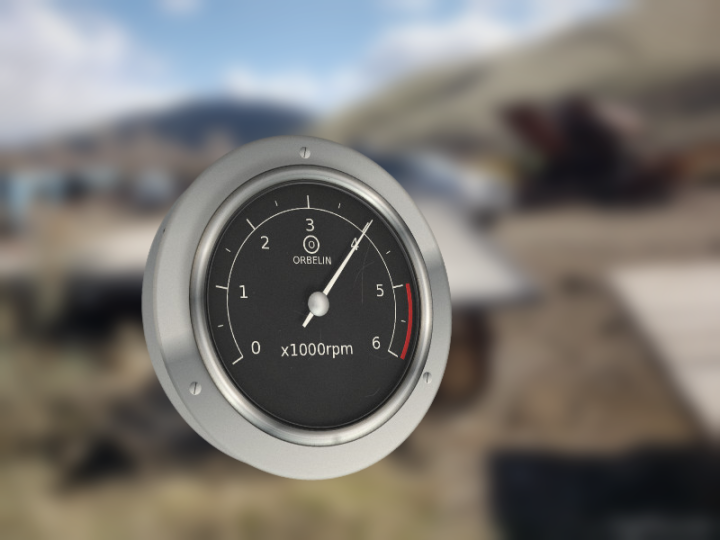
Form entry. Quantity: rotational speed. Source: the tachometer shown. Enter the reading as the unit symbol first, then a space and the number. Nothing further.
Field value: rpm 4000
